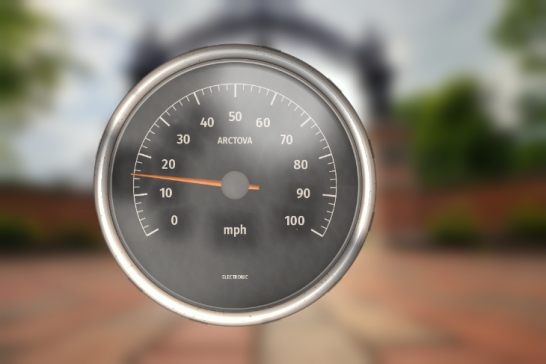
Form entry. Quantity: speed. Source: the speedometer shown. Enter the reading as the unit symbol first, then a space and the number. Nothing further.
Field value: mph 15
